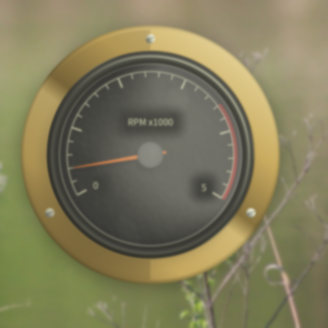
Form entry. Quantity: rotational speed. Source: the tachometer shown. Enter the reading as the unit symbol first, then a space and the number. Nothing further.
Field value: rpm 400
